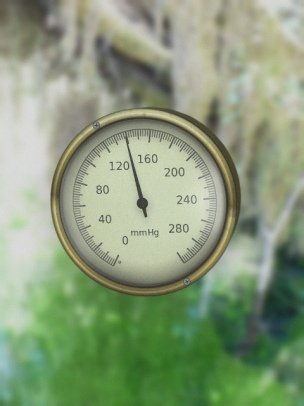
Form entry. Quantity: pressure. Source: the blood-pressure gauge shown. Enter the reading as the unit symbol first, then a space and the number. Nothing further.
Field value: mmHg 140
